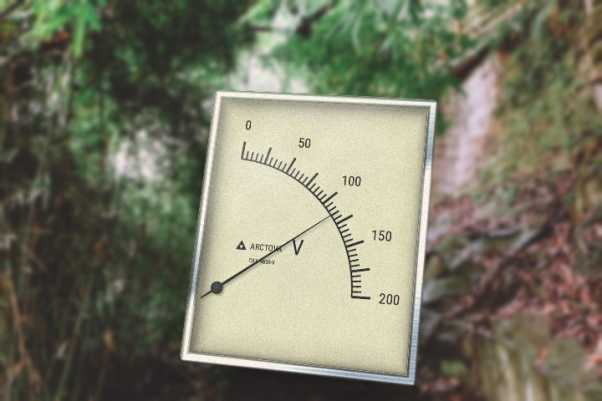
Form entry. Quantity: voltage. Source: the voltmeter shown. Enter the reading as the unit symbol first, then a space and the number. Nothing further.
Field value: V 115
